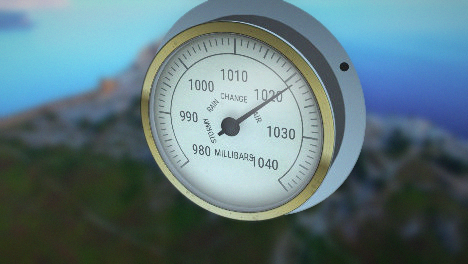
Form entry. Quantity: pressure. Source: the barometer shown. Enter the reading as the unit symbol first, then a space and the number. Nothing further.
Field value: mbar 1021
